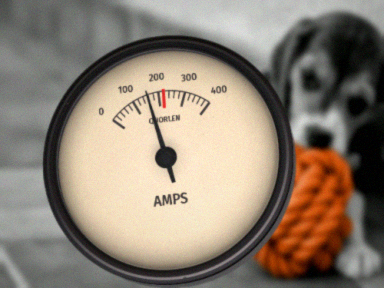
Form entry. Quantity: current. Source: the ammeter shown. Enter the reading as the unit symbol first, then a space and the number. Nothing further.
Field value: A 160
